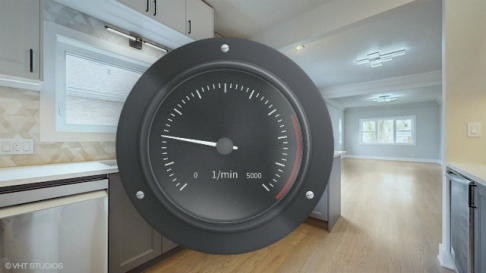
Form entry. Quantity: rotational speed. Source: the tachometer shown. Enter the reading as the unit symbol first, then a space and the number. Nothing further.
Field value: rpm 1000
